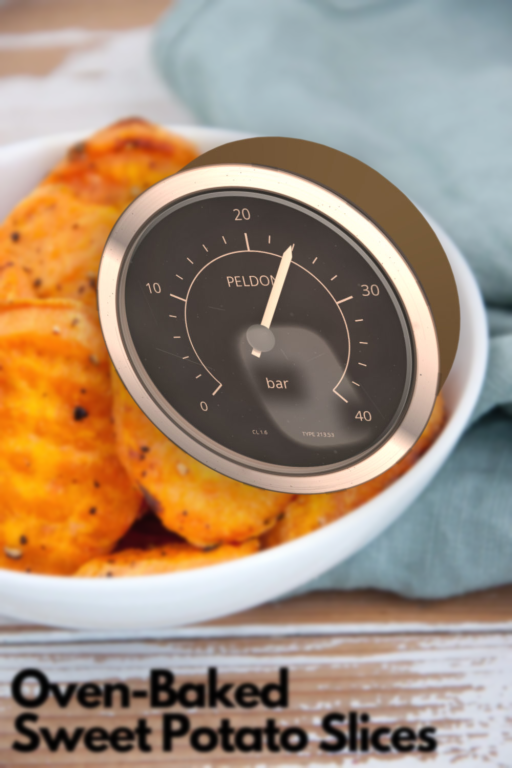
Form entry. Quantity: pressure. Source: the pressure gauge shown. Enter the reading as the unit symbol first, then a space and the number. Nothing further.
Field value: bar 24
